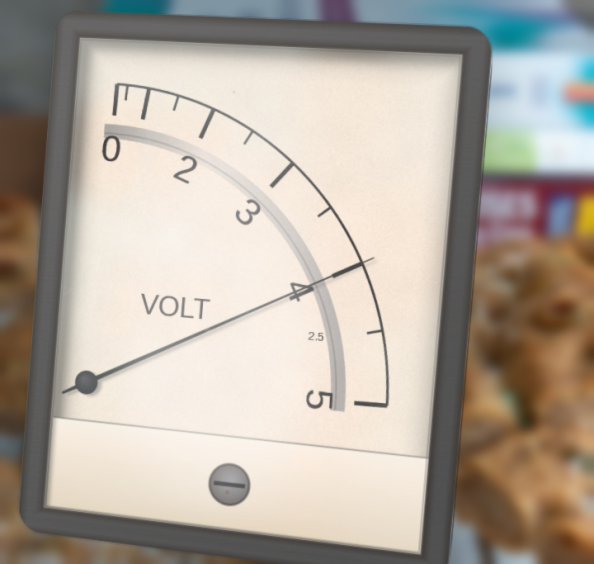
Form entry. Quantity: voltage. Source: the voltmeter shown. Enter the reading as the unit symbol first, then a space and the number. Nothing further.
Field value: V 4
